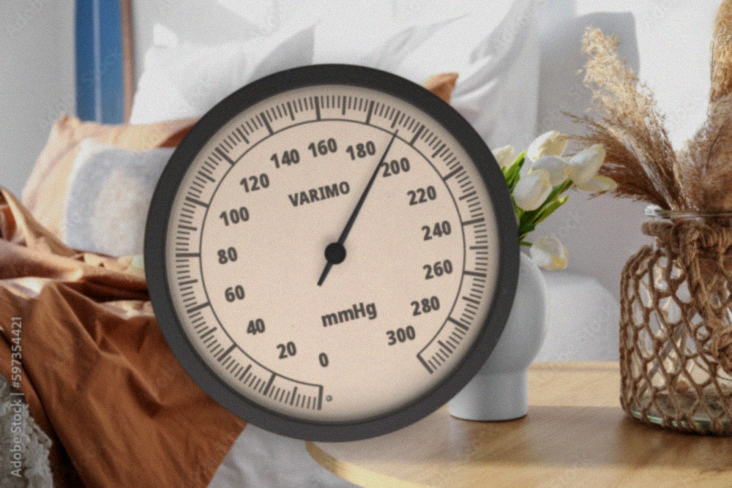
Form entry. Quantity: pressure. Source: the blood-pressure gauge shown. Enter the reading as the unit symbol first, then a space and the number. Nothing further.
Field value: mmHg 192
